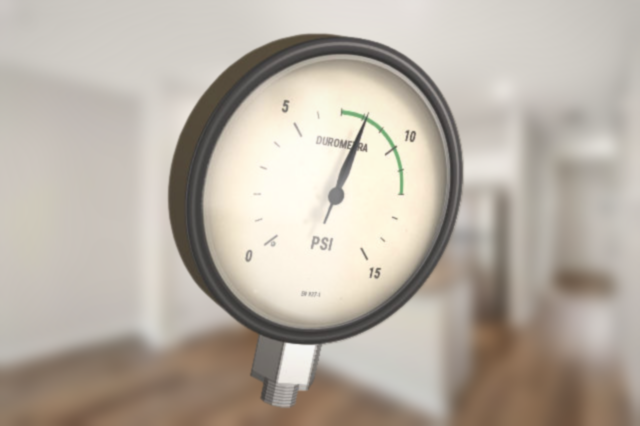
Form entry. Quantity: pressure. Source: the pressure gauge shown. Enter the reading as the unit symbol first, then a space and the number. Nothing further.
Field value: psi 8
